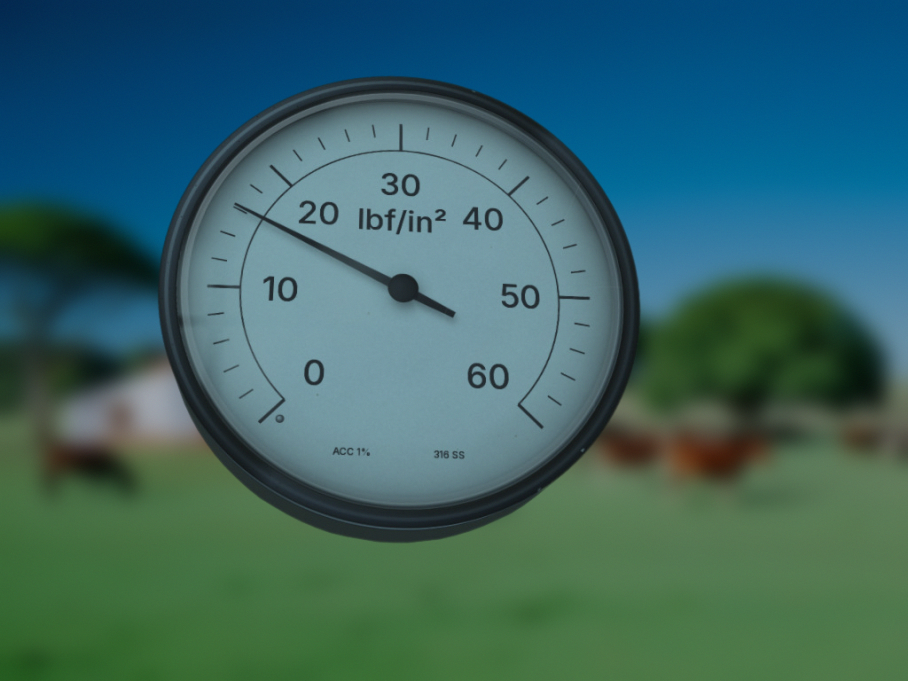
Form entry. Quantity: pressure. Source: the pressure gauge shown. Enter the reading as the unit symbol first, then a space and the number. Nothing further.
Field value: psi 16
